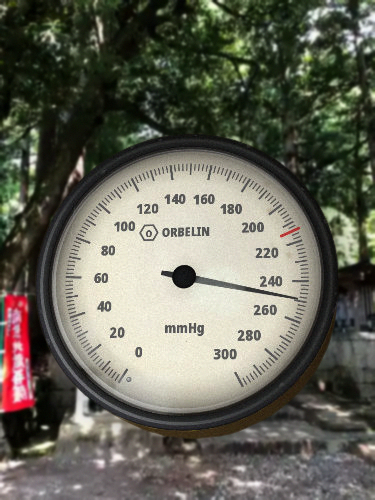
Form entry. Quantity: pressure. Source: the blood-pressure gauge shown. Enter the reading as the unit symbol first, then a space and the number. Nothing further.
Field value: mmHg 250
